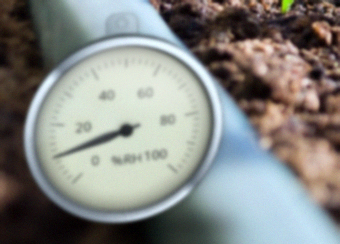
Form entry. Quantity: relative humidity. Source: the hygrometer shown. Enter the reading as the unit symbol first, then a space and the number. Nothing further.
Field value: % 10
